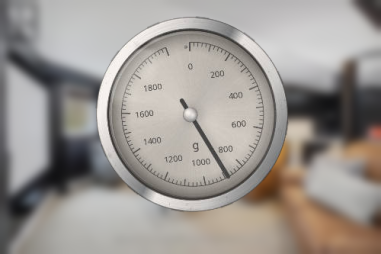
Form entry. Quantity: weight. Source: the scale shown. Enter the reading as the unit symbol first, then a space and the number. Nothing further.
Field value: g 880
